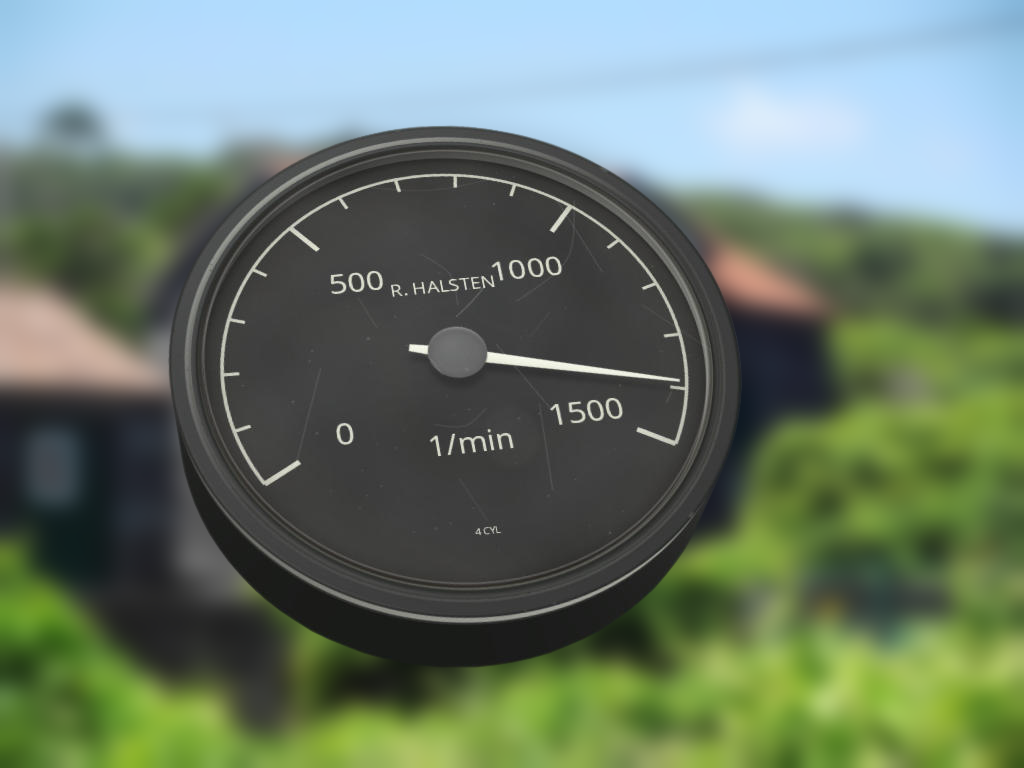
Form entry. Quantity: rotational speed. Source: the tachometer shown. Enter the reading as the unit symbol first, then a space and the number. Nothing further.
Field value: rpm 1400
